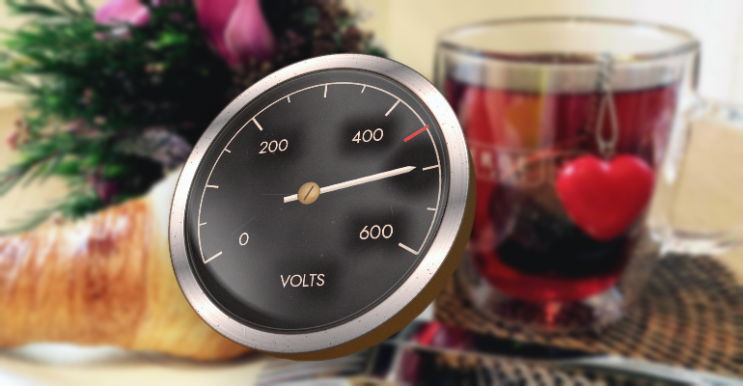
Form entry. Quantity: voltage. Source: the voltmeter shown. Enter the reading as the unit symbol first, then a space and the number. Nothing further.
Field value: V 500
